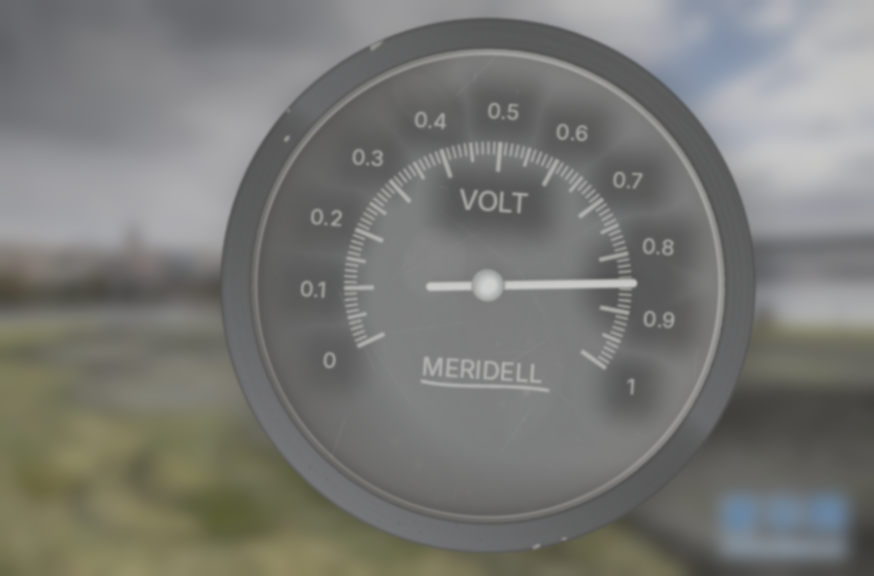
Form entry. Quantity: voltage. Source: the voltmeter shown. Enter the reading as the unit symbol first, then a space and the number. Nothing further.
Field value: V 0.85
